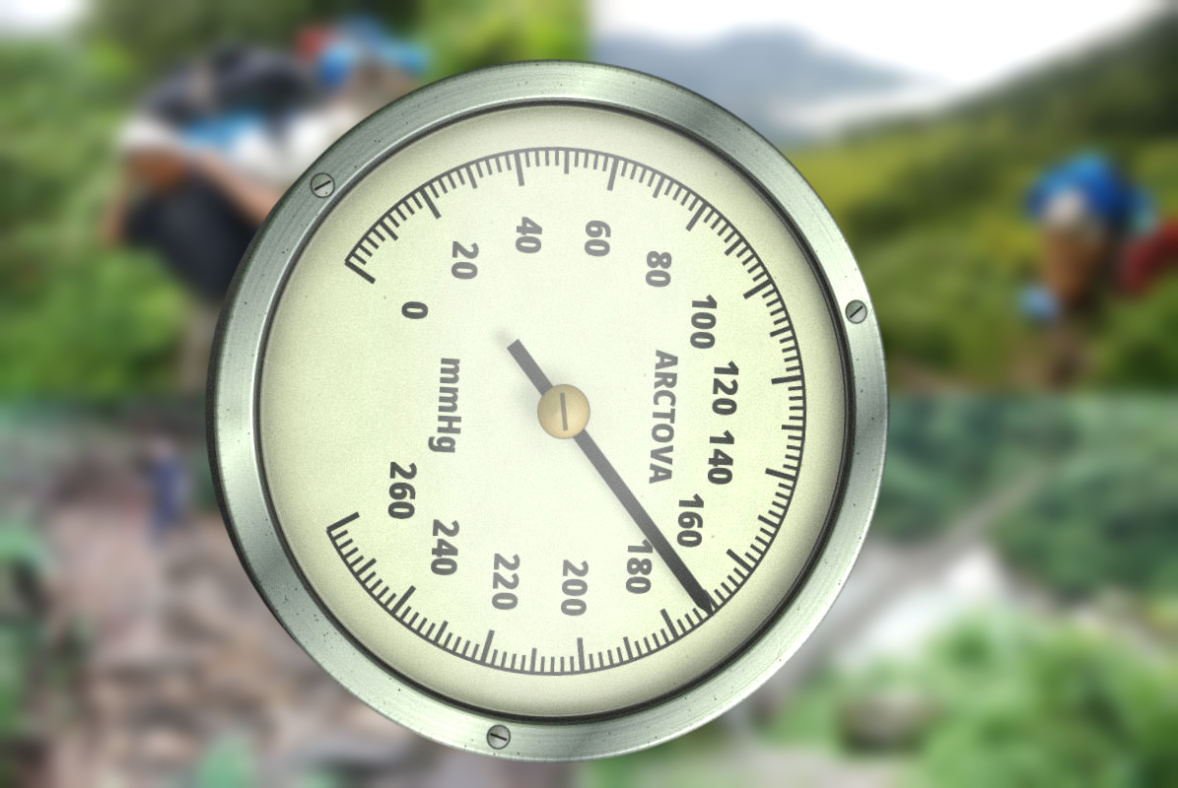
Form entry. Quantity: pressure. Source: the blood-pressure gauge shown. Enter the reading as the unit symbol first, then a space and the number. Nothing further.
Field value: mmHg 172
